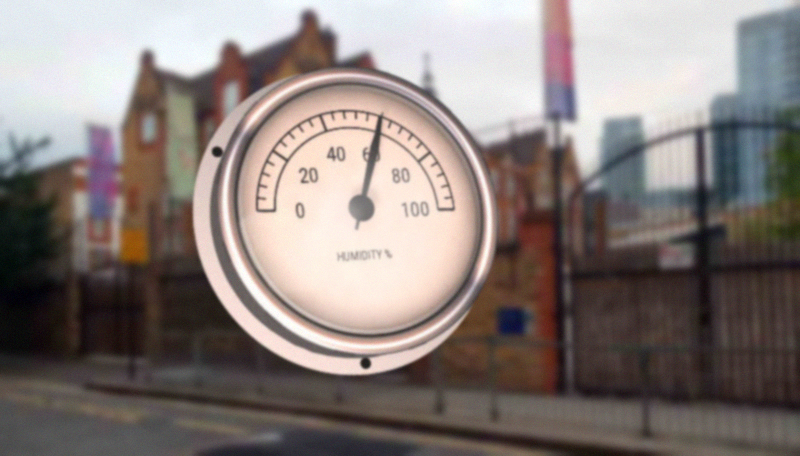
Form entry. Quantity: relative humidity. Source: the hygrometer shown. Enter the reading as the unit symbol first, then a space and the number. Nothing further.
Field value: % 60
